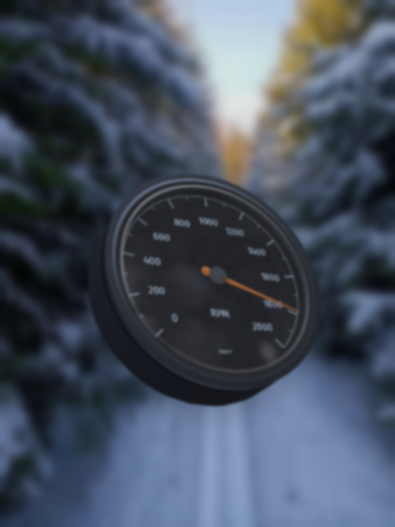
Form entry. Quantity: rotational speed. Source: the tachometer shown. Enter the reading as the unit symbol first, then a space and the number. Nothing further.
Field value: rpm 1800
